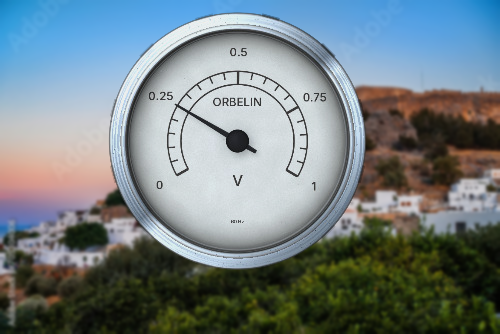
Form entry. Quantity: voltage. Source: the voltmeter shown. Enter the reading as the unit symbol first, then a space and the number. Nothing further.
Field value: V 0.25
